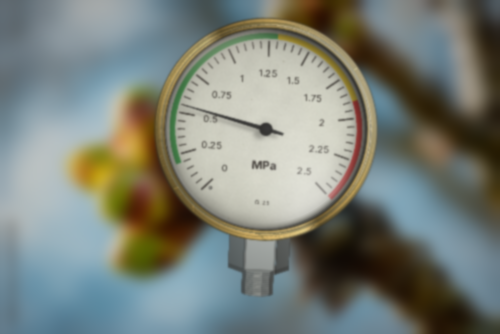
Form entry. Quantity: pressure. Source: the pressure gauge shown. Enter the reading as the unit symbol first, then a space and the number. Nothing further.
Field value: MPa 0.55
